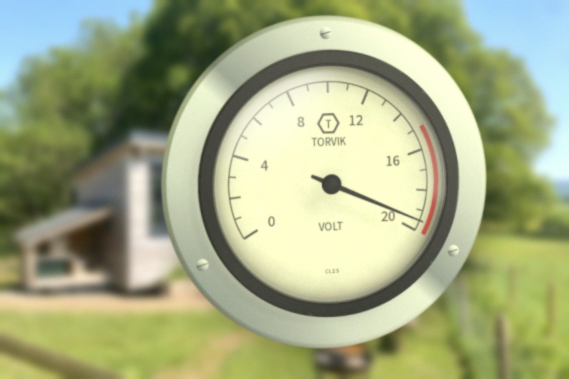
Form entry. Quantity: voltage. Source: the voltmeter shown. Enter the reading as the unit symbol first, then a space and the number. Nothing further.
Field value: V 19.5
